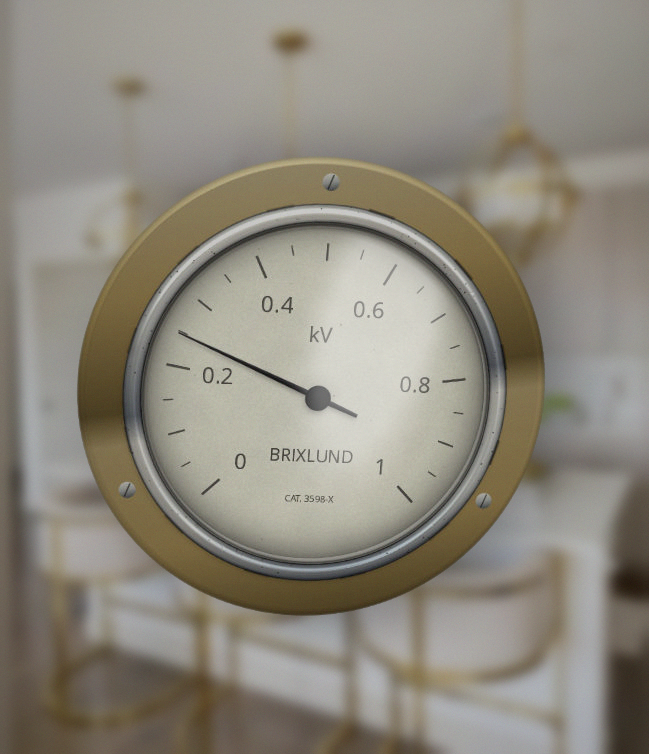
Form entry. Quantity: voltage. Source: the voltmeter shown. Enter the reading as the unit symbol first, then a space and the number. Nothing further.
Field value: kV 0.25
